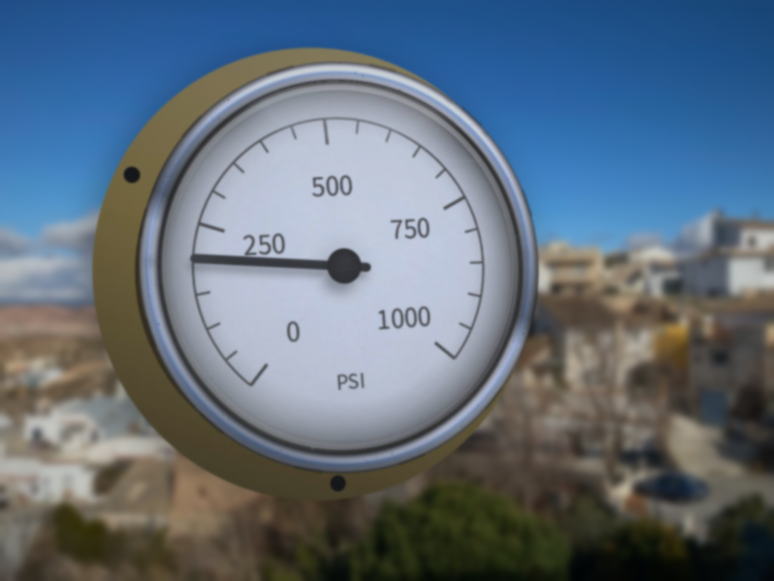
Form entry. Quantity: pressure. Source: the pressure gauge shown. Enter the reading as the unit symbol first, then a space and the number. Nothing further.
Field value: psi 200
